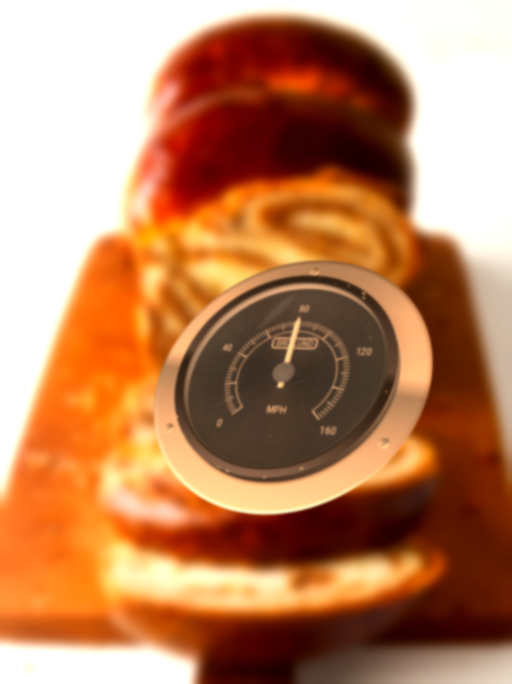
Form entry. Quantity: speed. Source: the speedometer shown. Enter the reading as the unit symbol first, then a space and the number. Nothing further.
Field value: mph 80
